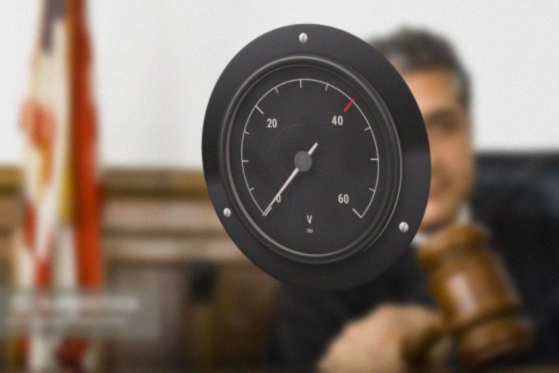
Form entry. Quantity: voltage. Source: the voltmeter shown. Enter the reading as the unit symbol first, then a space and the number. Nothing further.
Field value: V 0
